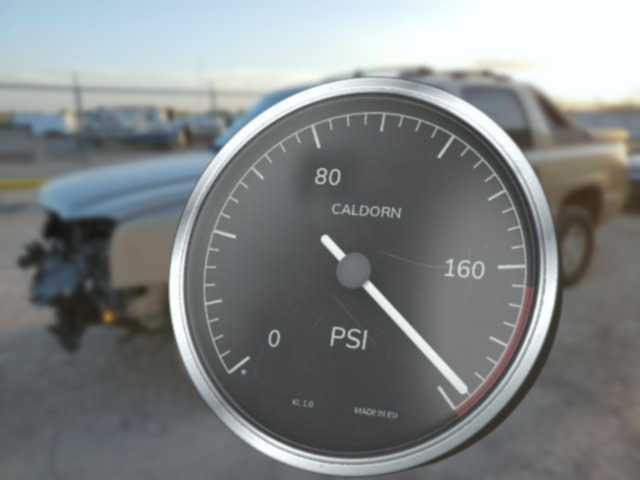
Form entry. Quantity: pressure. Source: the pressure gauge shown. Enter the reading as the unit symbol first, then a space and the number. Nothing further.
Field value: psi 195
